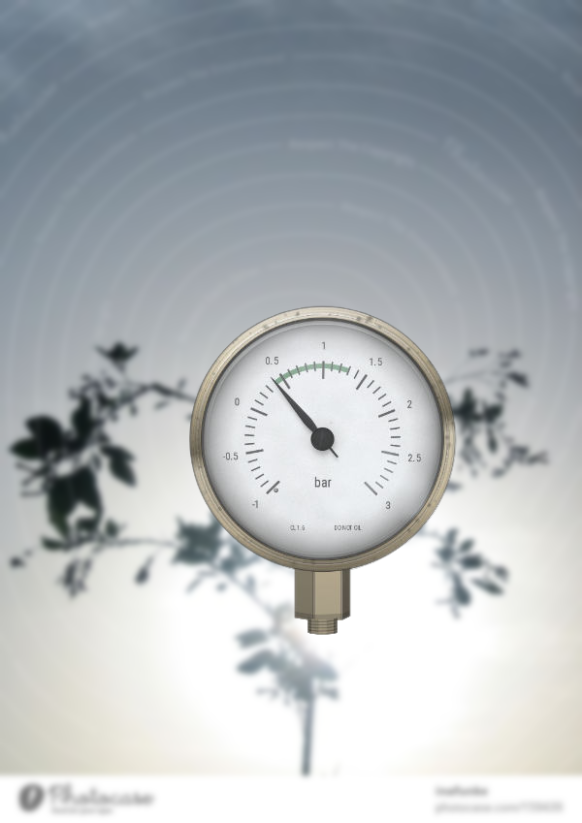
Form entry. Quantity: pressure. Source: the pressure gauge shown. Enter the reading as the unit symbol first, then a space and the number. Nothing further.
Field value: bar 0.4
